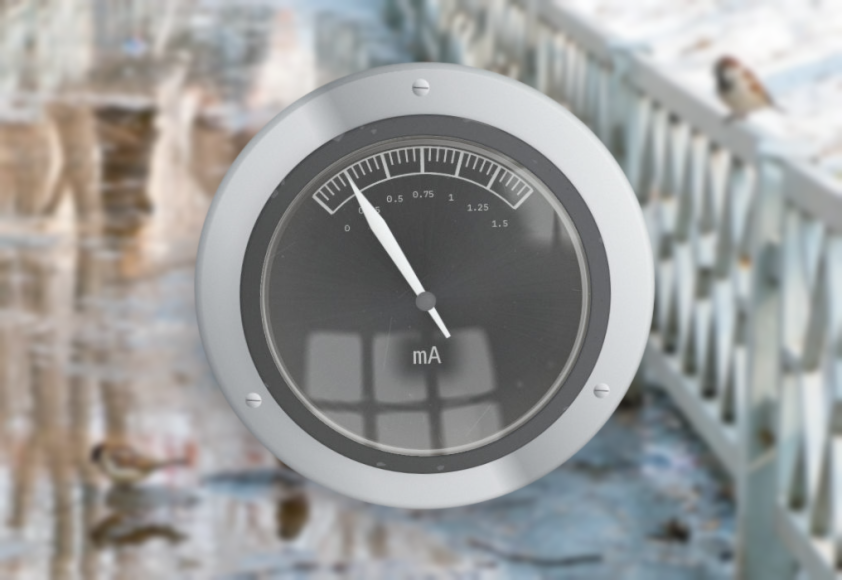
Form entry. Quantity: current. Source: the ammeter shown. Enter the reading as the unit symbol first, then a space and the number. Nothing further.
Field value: mA 0.25
